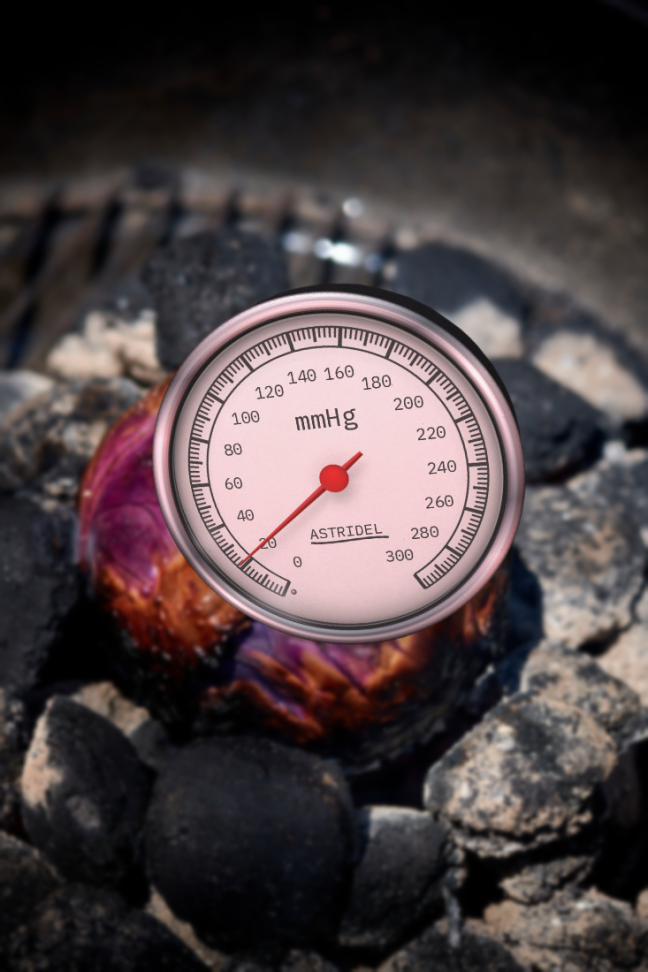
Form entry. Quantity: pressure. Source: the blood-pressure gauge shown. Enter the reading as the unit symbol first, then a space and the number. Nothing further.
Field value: mmHg 22
